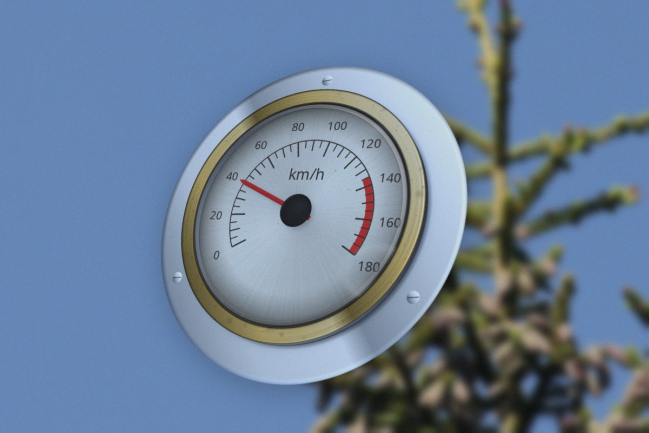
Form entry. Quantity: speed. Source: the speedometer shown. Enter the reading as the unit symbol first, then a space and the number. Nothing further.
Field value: km/h 40
